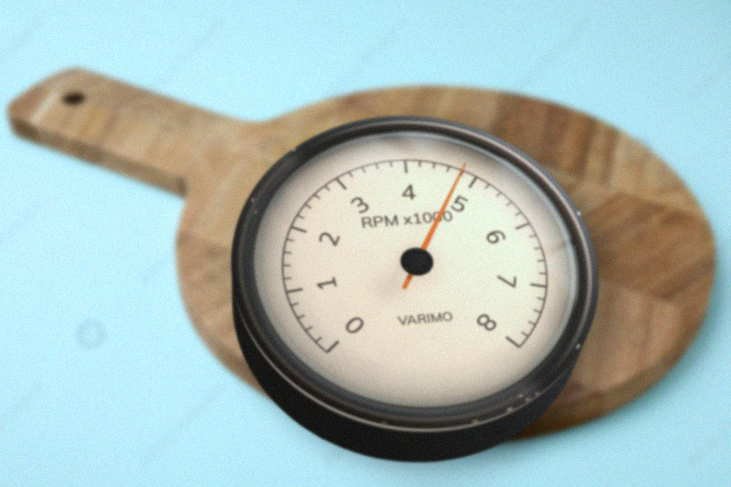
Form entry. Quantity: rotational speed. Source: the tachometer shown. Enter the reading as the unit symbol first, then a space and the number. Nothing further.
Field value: rpm 4800
